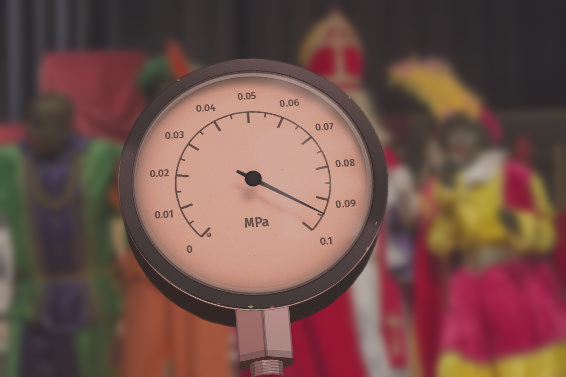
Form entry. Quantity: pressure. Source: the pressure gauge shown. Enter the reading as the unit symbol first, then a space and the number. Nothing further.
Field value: MPa 0.095
